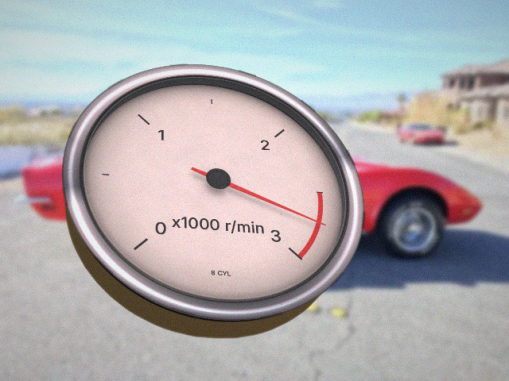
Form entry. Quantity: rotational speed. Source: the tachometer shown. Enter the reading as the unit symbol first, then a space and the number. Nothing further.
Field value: rpm 2750
